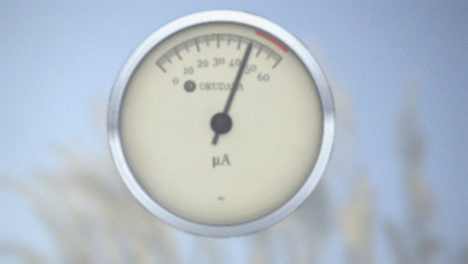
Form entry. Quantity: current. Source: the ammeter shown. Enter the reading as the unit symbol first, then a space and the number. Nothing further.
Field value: µA 45
